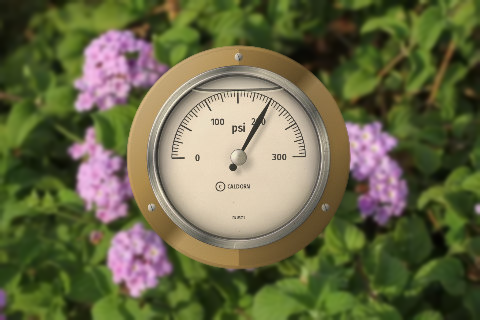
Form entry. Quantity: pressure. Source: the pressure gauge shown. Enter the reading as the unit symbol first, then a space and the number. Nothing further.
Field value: psi 200
